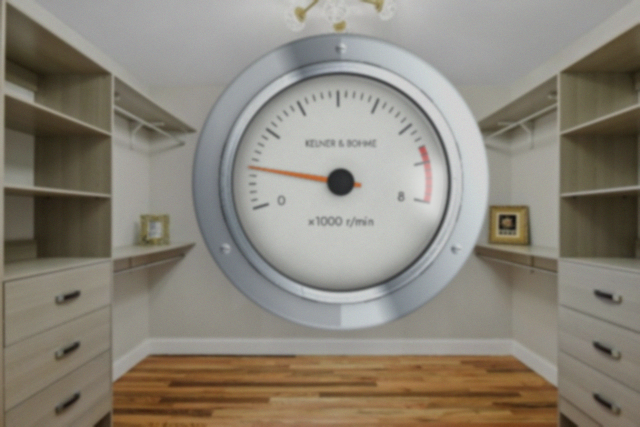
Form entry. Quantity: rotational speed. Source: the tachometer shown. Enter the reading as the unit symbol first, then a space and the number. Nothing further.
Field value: rpm 1000
